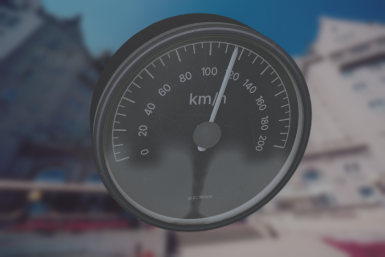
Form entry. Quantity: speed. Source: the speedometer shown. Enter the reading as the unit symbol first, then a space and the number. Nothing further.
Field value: km/h 115
